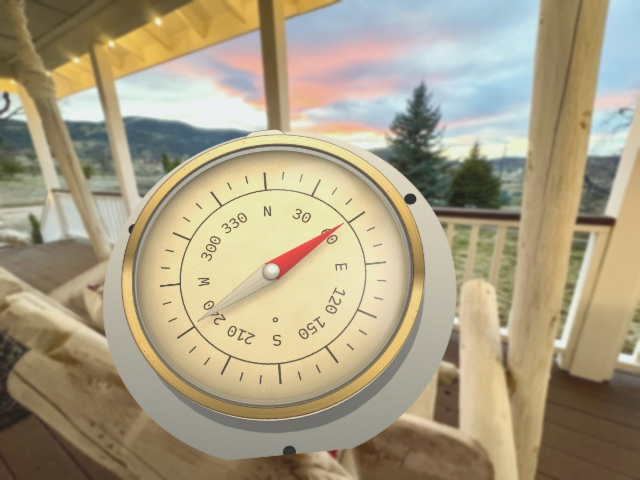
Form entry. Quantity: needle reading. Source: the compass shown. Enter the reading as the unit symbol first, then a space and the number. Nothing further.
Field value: ° 60
